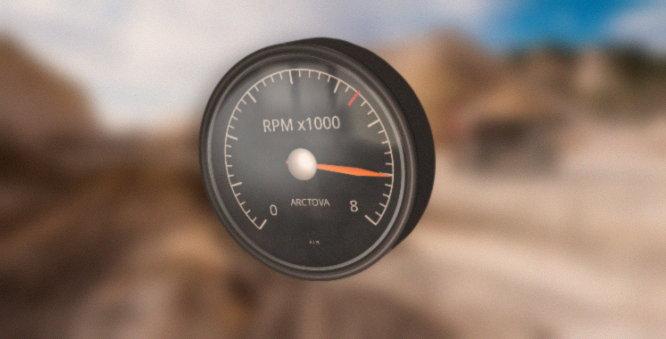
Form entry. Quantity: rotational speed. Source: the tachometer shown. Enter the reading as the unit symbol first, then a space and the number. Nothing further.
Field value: rpm 7000
